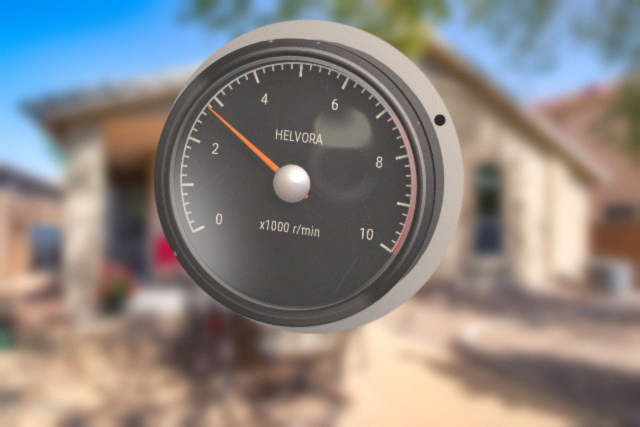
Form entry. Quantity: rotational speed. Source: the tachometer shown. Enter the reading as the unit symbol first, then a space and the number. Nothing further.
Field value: rpm 2800
